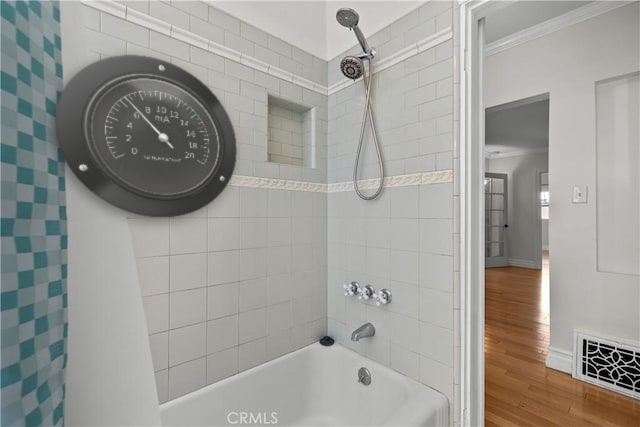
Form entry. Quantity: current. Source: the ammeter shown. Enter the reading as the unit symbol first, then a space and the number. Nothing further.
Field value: mA 6.5
